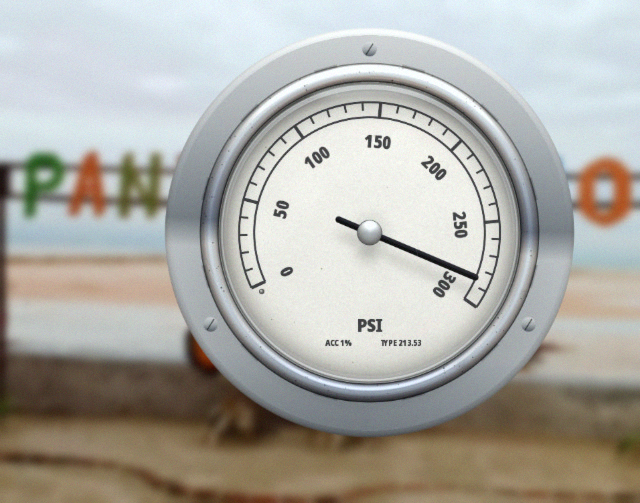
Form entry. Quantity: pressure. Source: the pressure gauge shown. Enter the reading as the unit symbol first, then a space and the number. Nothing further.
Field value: psi 285
